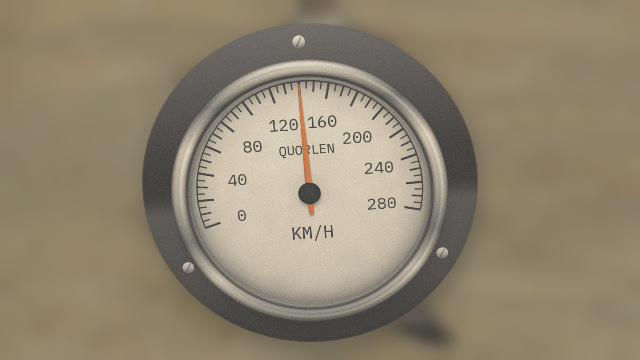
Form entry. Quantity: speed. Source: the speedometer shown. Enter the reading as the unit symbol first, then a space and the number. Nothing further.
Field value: km/h 140
